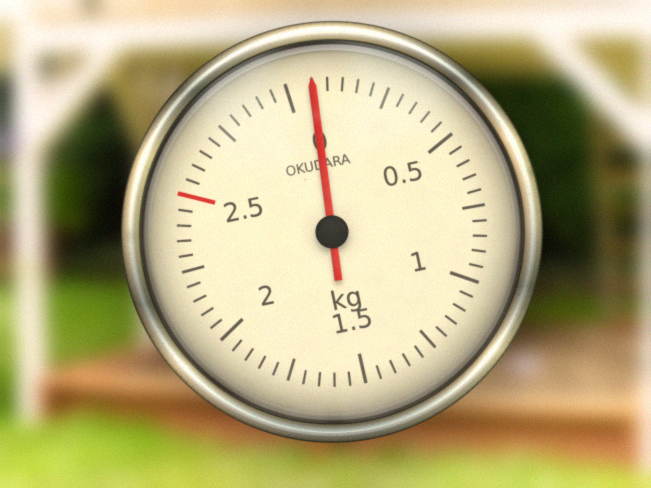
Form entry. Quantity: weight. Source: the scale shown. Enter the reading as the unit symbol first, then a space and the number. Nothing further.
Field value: kg 0
